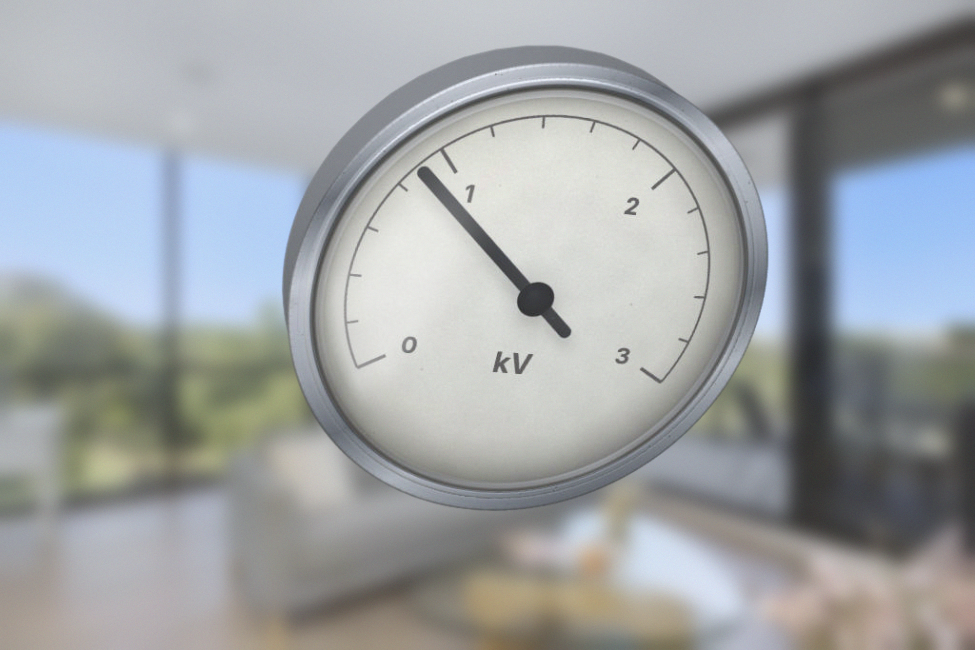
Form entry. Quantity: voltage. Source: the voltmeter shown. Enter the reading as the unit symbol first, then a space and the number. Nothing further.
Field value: kV 0.9
